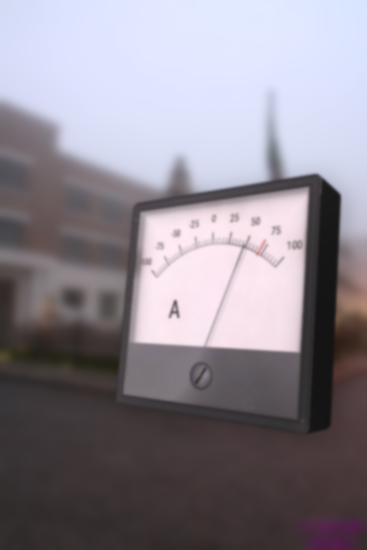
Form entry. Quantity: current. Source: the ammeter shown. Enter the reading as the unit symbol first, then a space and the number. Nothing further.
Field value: A 50
